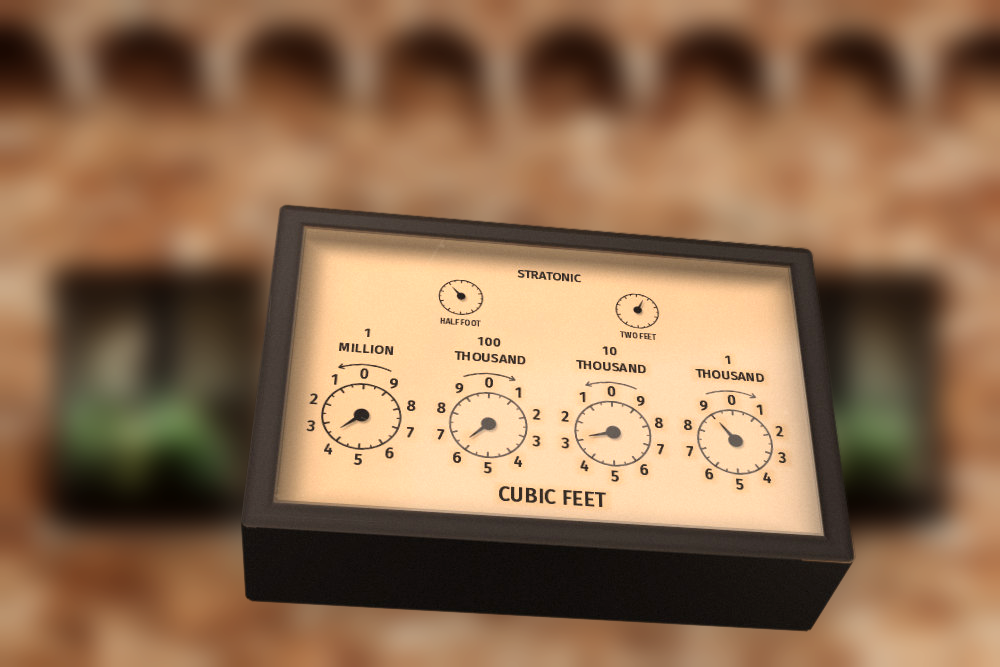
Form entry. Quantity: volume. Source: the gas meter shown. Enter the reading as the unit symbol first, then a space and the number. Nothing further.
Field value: ft³ 362900
